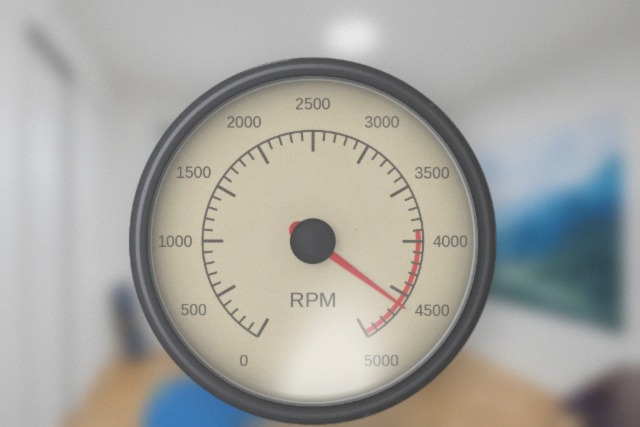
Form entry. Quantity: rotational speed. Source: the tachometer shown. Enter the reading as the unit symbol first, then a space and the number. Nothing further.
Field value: rpm 4600
